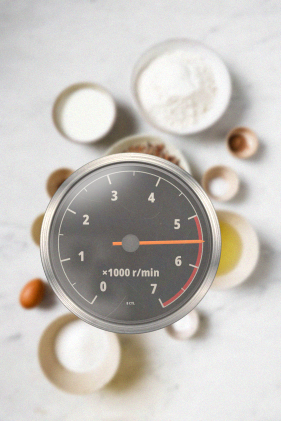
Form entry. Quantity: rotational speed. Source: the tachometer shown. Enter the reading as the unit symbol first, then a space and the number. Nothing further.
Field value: rpm 5500
